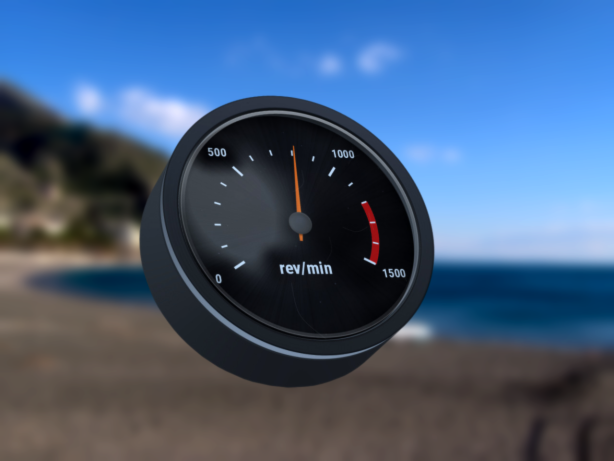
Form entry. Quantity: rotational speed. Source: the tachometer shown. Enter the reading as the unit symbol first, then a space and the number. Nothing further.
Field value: rpm 800
